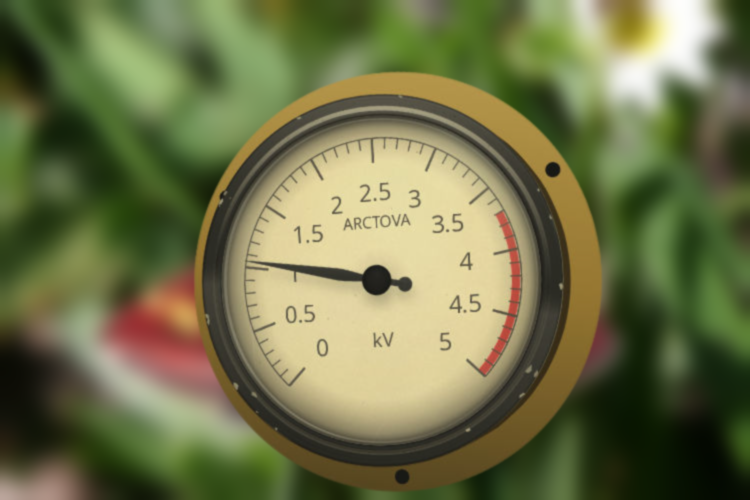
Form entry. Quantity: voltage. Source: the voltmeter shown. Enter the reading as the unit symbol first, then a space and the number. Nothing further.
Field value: kV 1.05
